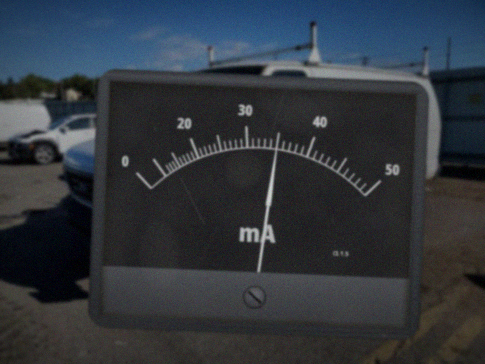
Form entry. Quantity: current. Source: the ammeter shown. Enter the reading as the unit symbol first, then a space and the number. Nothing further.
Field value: mA 35
